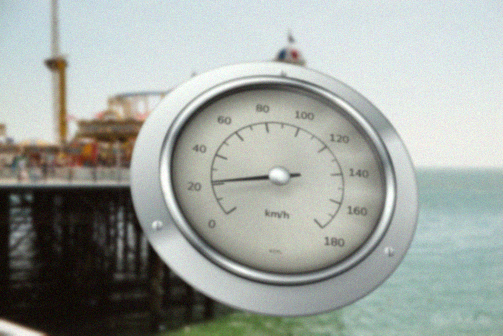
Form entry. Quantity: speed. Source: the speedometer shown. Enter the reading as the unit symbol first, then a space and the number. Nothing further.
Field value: km/h 20
